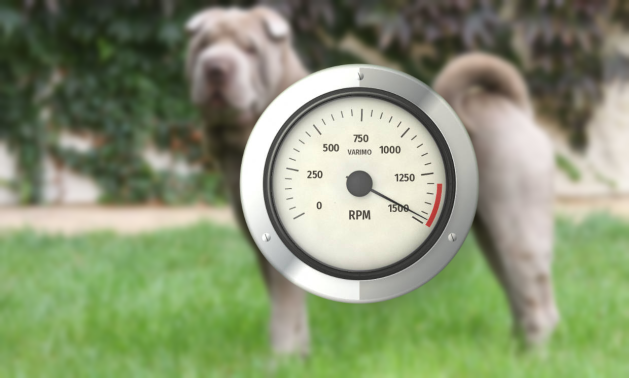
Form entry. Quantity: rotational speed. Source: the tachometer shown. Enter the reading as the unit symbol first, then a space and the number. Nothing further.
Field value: rpm 1475
